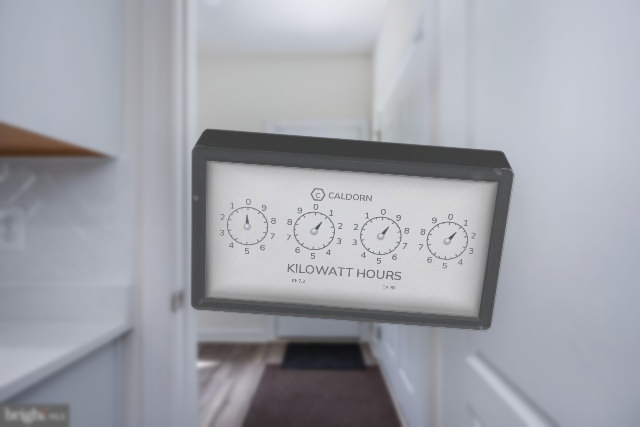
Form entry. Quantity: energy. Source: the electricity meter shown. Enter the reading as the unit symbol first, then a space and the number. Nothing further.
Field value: kWh 91
